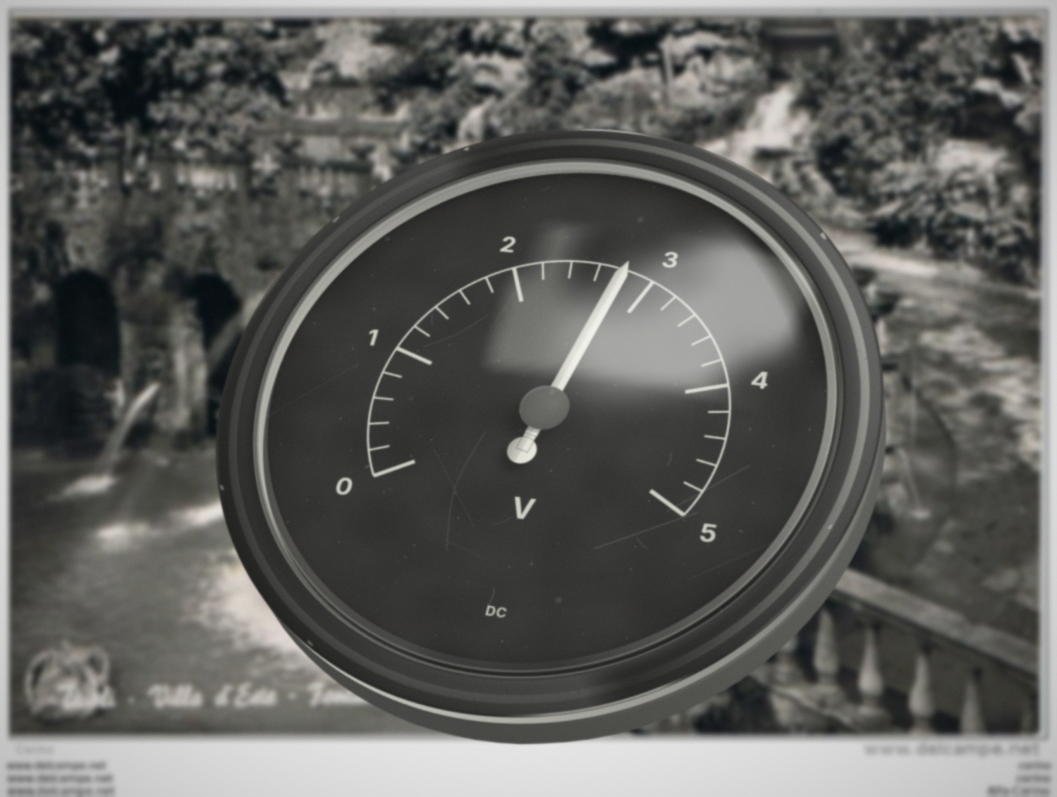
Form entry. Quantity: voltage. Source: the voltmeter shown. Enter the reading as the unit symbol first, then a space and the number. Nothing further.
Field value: V 2.8
